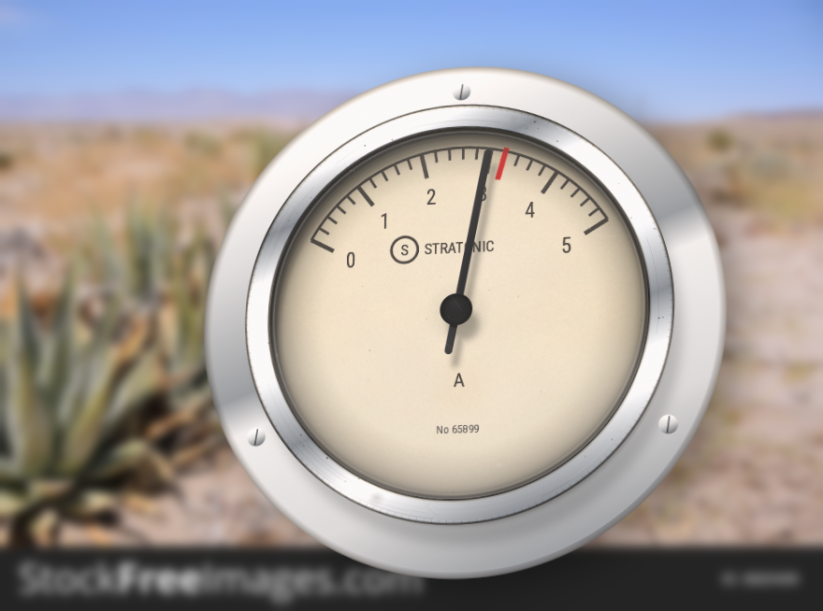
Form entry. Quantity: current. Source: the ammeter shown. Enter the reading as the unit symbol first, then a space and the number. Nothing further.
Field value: A 3
